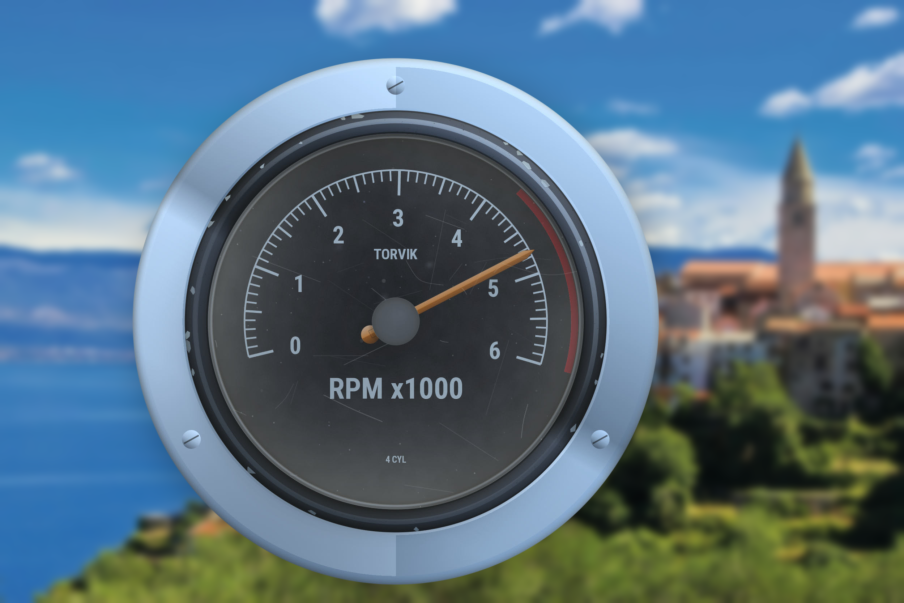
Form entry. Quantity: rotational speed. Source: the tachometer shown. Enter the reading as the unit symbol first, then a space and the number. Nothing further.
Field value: rpm 4750
